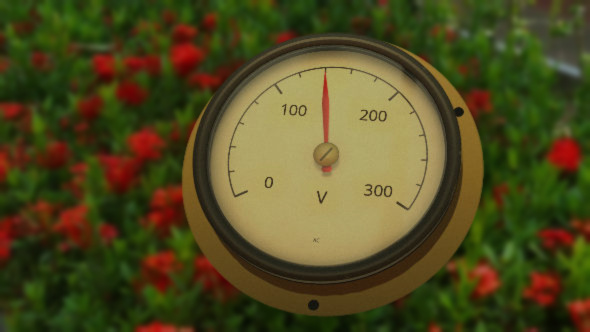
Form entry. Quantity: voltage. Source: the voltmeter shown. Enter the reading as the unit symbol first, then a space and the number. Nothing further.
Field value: V 140
